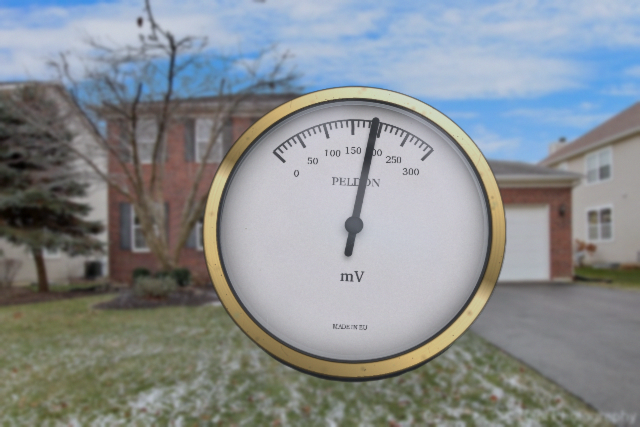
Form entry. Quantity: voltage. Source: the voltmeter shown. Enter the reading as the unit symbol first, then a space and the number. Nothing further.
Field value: mV 190
